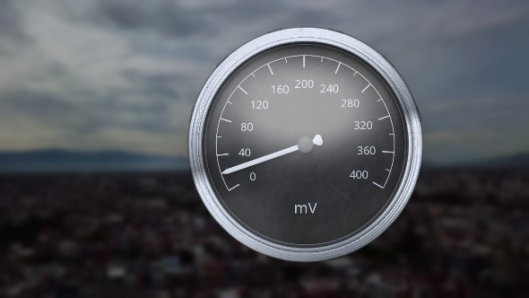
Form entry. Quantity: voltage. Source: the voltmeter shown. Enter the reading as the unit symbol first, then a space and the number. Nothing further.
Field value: mV 20
